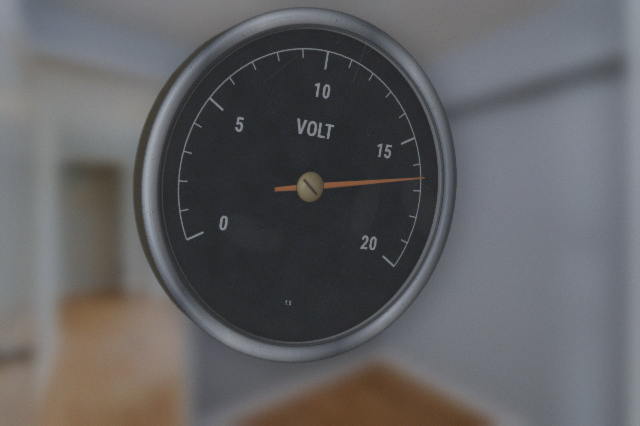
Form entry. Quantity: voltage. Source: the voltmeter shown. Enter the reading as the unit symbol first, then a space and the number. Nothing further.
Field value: V 16.5
